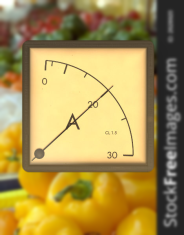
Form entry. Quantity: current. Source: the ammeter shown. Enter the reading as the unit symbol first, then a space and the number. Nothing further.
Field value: A 20
